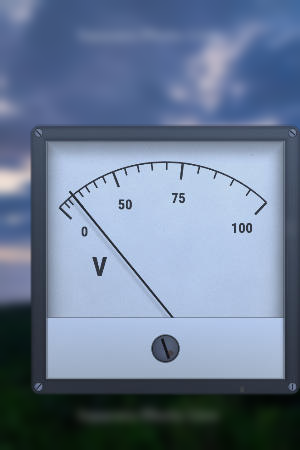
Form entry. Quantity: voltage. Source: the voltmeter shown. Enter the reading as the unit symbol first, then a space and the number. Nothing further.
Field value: V 25
